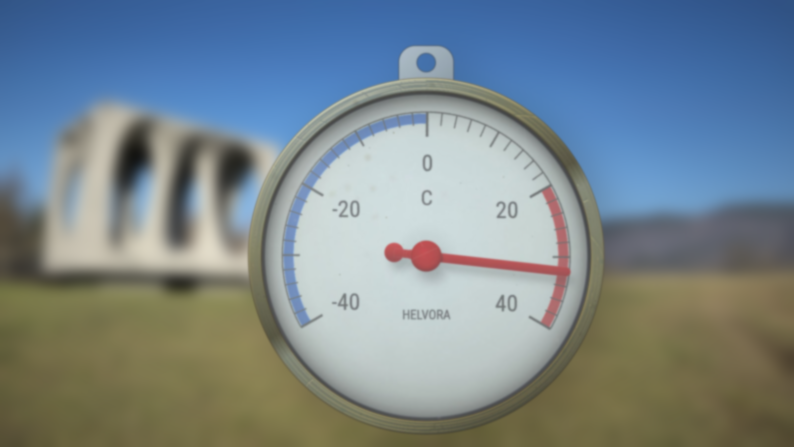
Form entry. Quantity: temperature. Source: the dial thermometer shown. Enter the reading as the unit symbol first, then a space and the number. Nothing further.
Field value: °C 32
